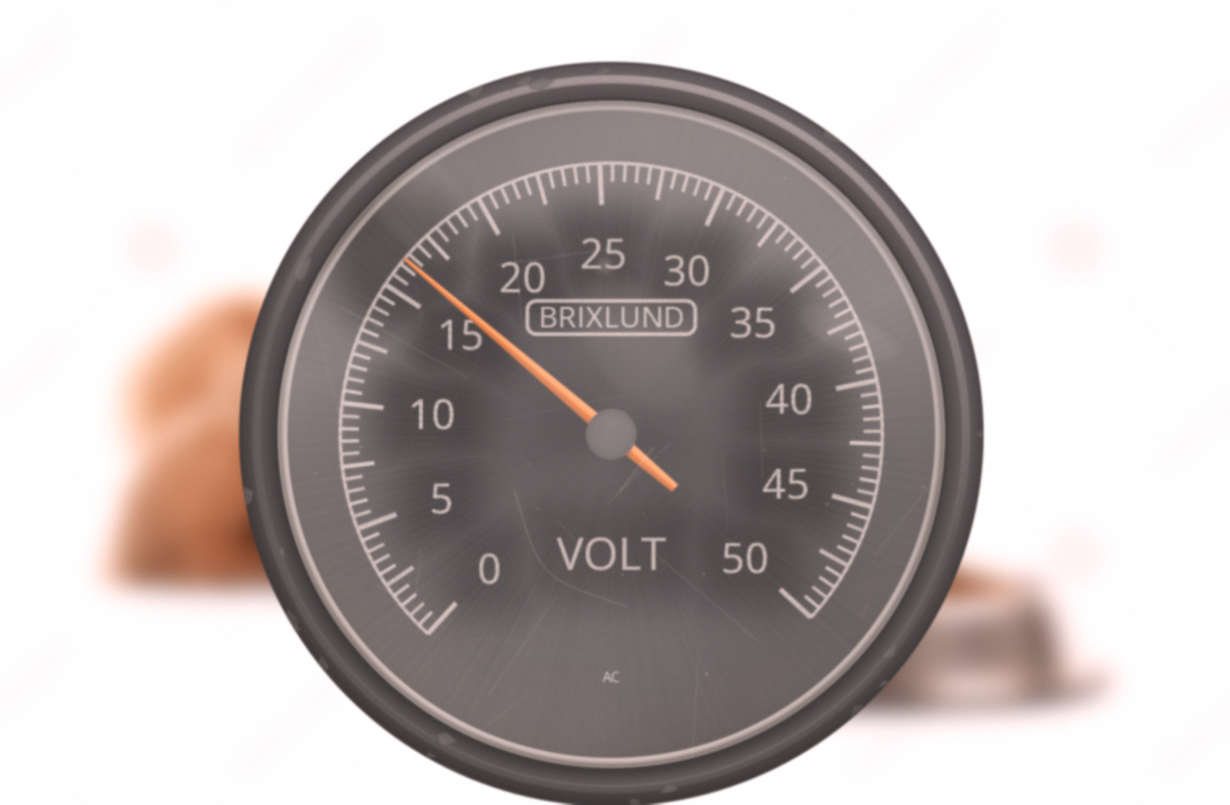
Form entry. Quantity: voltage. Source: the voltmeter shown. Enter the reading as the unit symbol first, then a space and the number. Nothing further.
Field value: V 16.25
